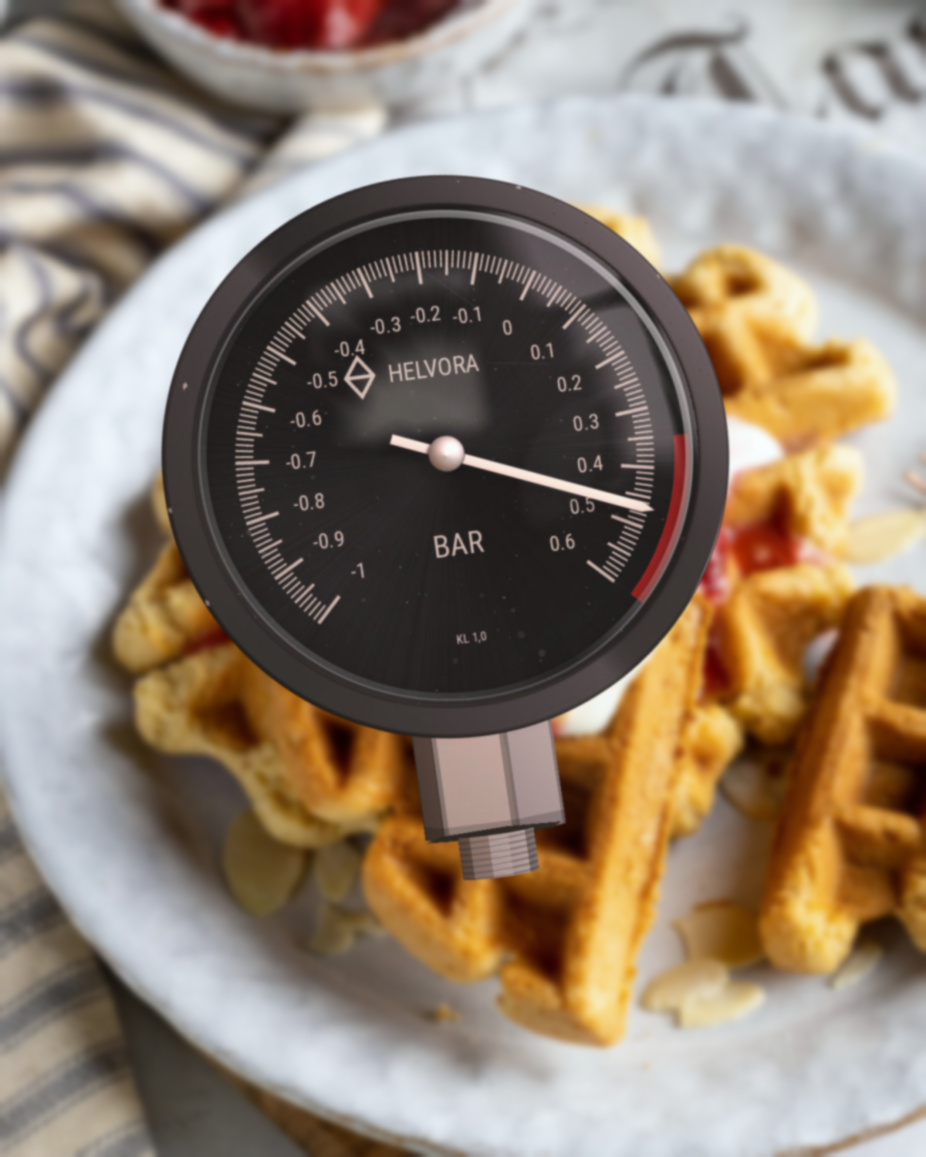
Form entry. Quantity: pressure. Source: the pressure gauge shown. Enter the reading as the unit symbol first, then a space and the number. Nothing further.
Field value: bar 0.47
